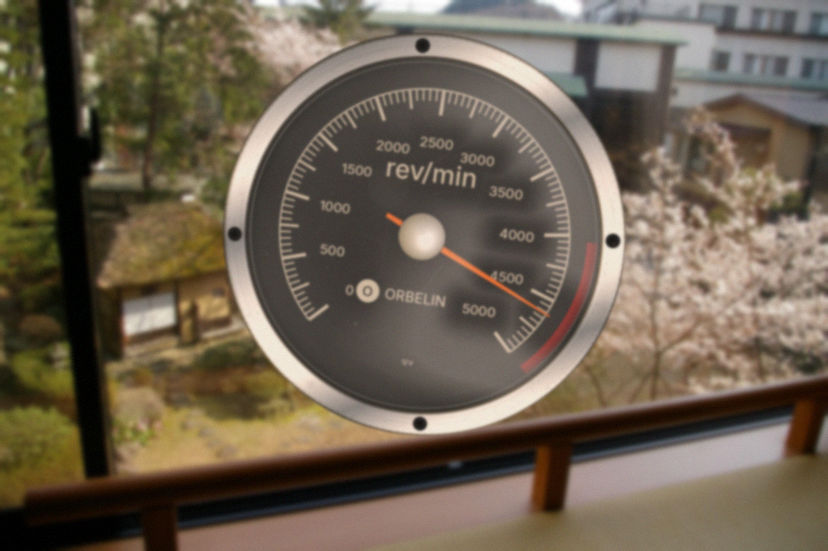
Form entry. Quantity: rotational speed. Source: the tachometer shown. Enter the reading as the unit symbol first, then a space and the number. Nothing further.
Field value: rpm 4600
